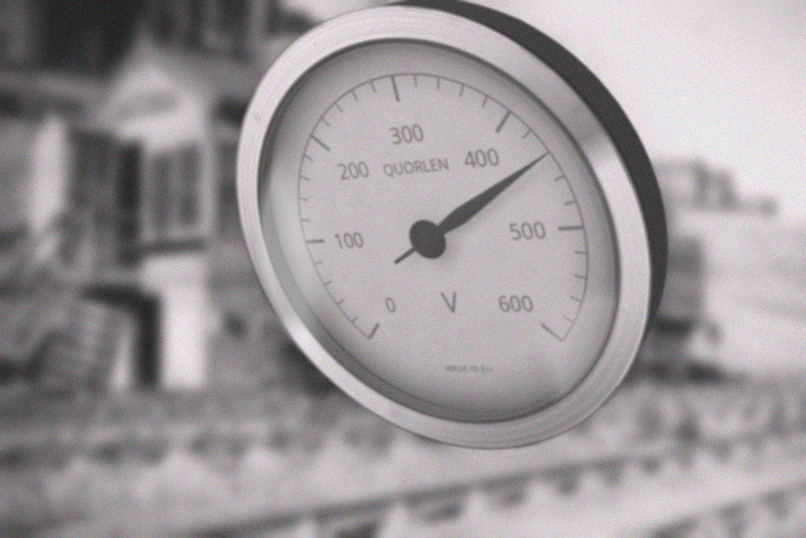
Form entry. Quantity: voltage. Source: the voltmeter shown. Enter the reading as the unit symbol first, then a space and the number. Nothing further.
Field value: V 440
